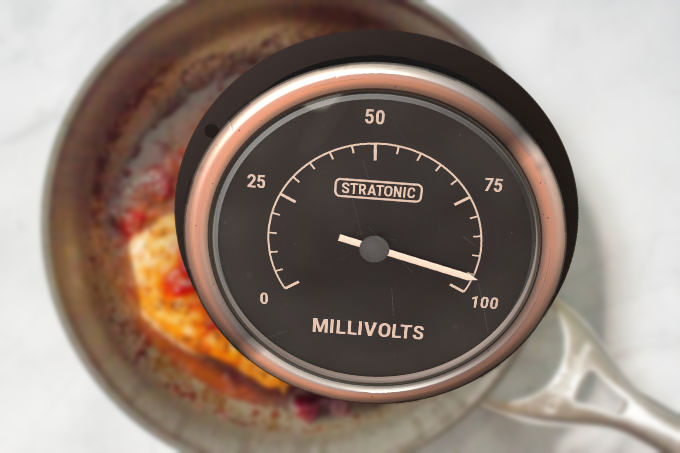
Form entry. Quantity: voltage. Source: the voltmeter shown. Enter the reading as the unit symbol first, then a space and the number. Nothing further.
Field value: mV 95
